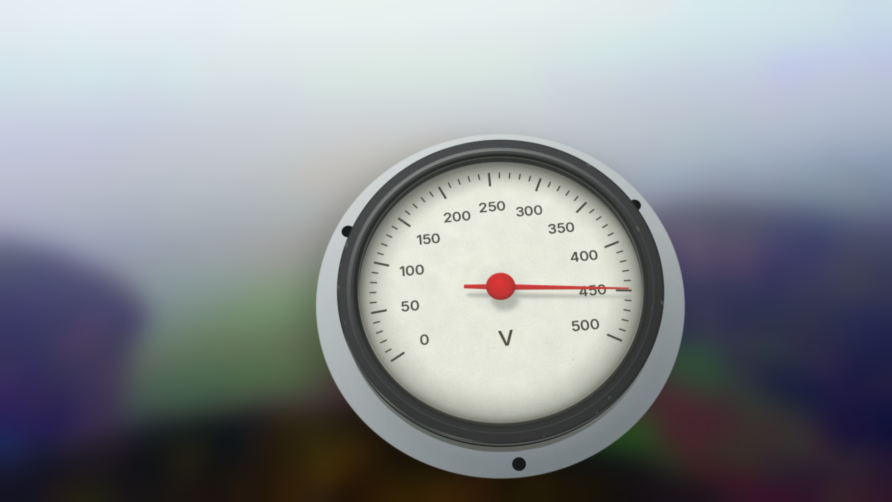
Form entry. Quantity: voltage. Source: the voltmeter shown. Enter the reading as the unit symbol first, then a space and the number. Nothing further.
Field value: V 450
